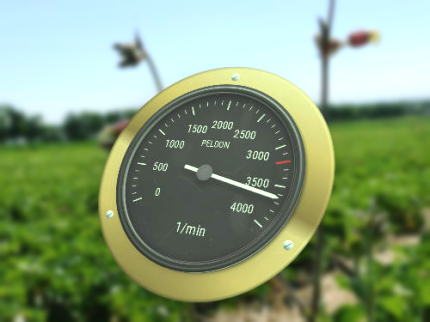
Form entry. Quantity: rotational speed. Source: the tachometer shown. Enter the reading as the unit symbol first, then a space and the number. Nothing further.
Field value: rpm 3650
